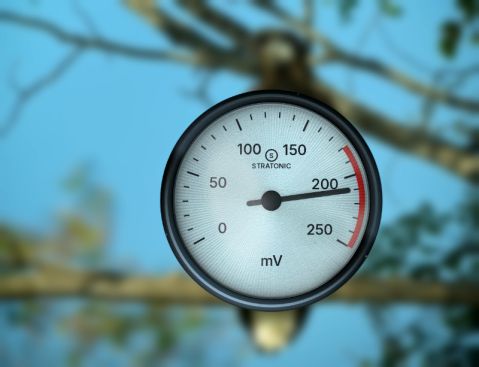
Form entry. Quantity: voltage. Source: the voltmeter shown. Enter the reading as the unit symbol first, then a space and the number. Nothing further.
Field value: mV 210
